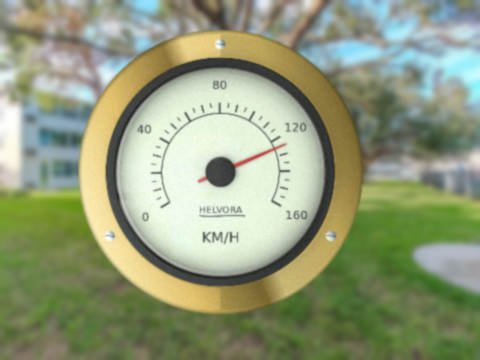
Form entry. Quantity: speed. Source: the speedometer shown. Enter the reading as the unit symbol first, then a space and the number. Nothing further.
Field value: km/h 125
